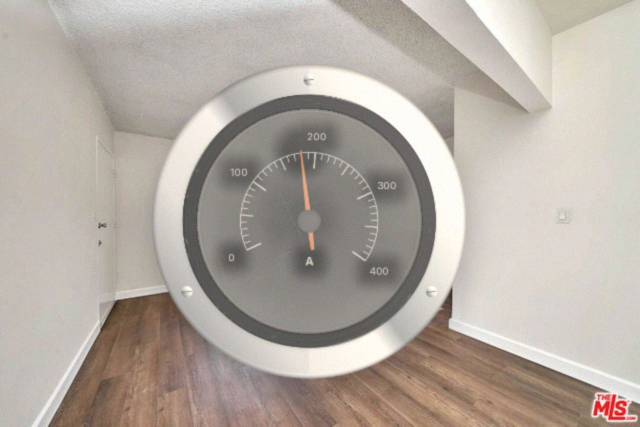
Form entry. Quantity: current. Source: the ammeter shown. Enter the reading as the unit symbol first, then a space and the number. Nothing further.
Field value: A 180
